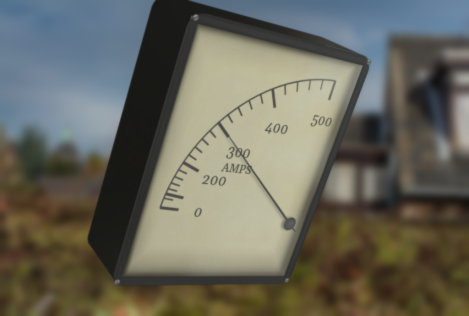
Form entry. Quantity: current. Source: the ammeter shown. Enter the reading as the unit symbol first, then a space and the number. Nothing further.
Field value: A 300
